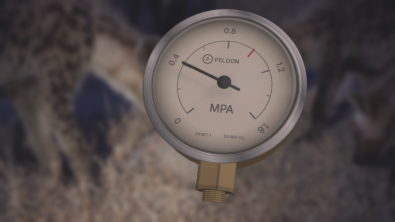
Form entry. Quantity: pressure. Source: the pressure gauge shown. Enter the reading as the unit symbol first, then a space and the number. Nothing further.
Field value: MPa 0.4
